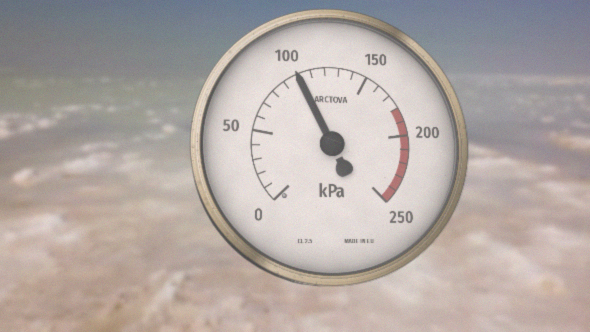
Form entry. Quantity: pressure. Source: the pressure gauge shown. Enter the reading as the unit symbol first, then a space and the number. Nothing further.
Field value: kPa 100
